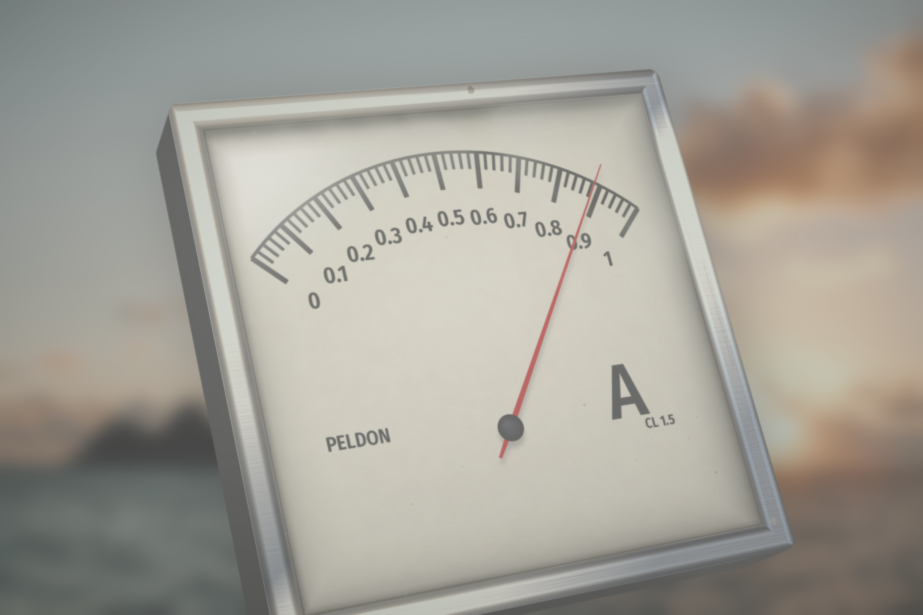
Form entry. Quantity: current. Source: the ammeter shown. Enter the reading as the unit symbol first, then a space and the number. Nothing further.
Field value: A 0.88
